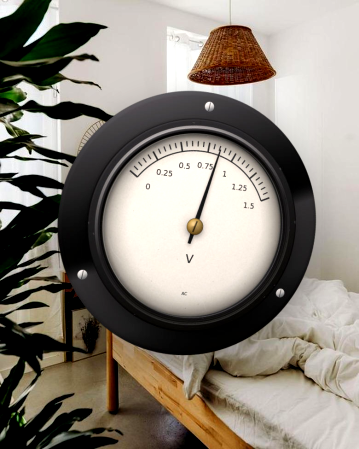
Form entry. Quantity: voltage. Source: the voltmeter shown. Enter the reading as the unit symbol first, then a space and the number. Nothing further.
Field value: V 0.85
